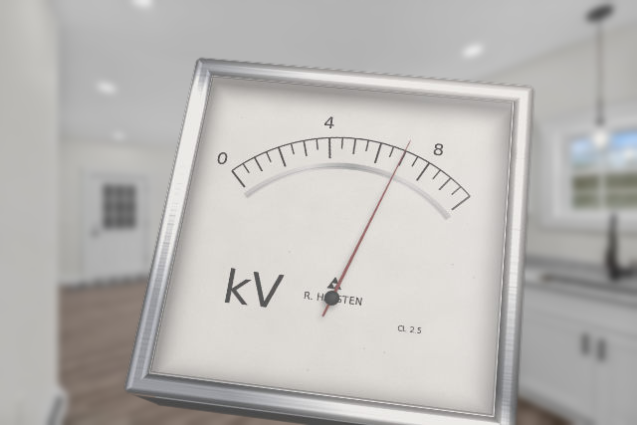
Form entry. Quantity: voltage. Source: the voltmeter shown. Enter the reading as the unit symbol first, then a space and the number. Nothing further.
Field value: kV 7
